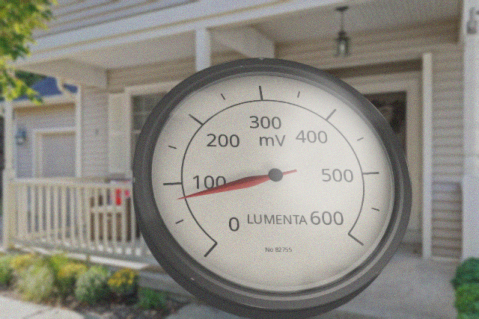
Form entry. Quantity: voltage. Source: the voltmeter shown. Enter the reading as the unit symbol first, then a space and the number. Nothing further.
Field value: mV 75
